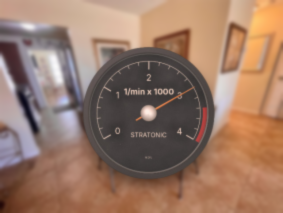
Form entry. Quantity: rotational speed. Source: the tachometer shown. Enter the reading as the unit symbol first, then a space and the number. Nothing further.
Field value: rpm 3000
